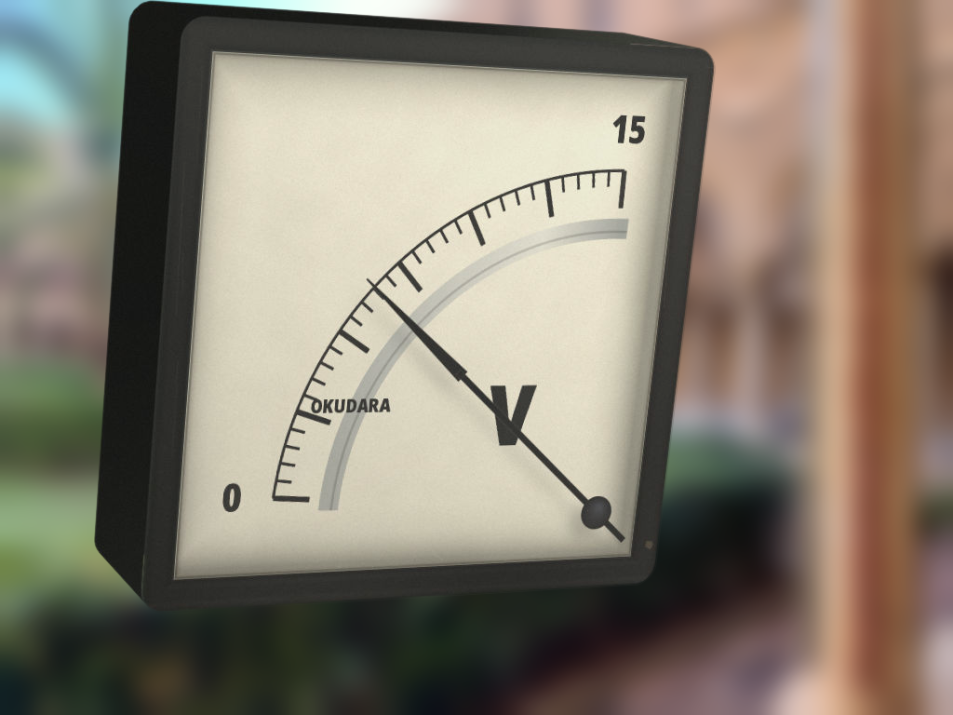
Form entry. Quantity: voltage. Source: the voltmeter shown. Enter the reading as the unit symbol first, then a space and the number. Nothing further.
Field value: V 6.5
